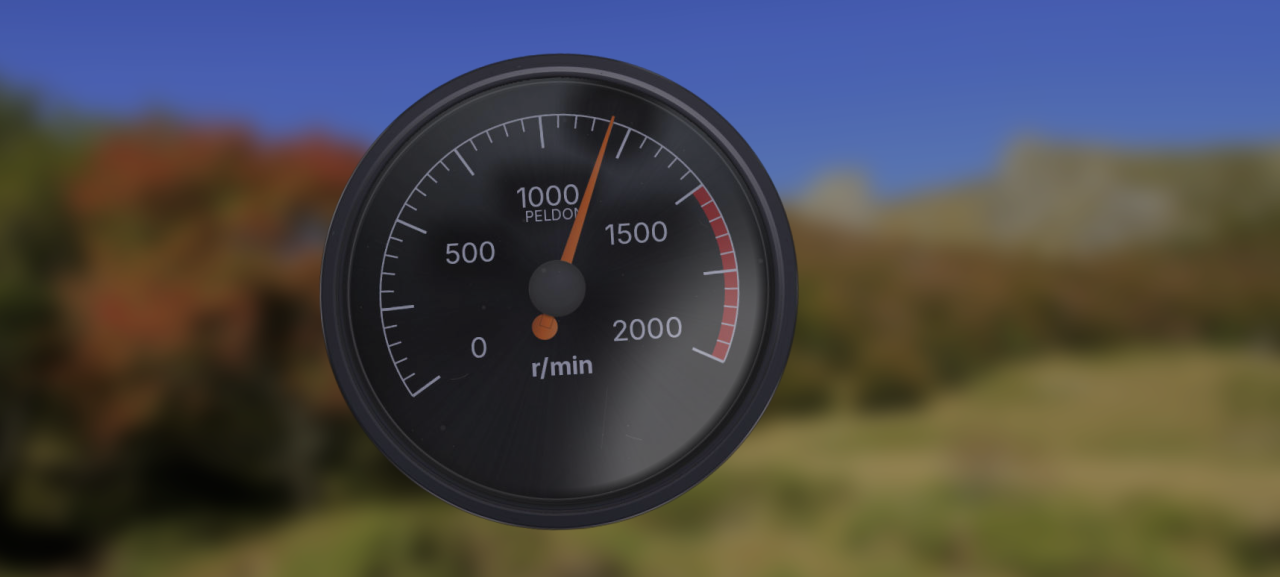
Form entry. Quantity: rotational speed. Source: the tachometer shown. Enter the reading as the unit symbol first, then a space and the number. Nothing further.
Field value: rpm 1200
